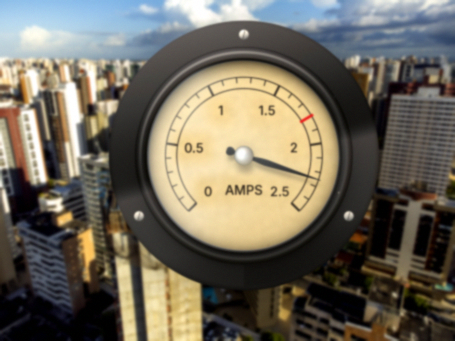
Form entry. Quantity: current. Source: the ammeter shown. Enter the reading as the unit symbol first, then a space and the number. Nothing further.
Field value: A 2.25
